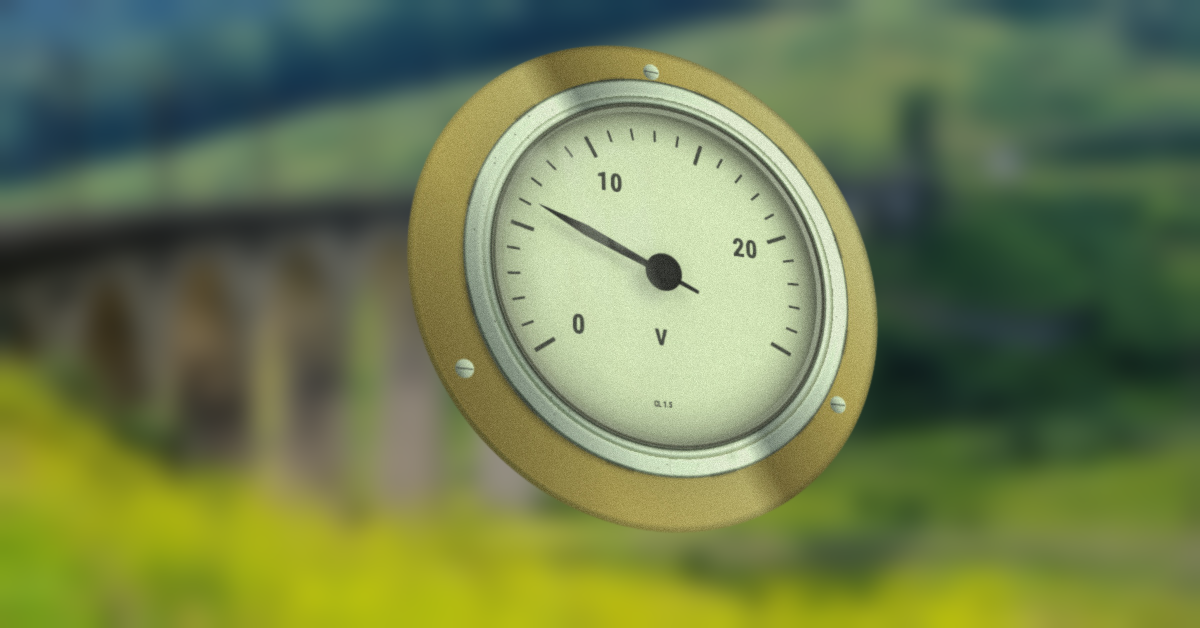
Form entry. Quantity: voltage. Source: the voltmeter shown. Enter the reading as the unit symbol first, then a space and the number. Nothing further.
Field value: V 6
